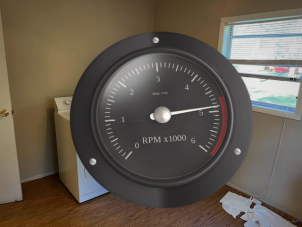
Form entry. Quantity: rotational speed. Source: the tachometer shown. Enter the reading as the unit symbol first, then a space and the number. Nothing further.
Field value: rpm 4900
